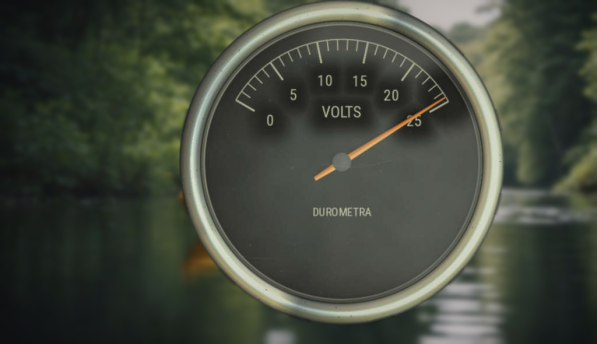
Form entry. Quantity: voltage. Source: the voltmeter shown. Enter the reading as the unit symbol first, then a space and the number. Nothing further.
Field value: V 24.5
